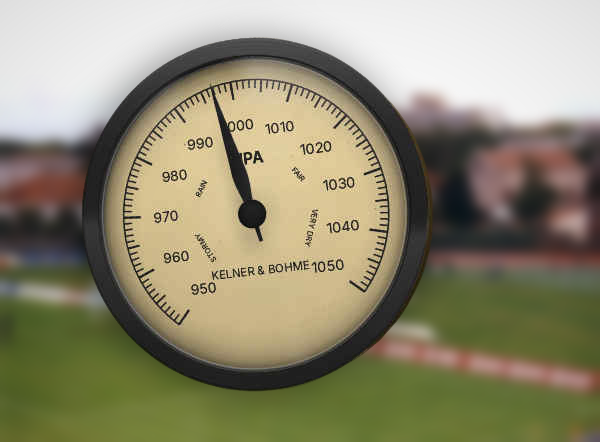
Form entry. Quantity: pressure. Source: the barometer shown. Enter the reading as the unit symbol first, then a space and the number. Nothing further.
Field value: hPa 997
